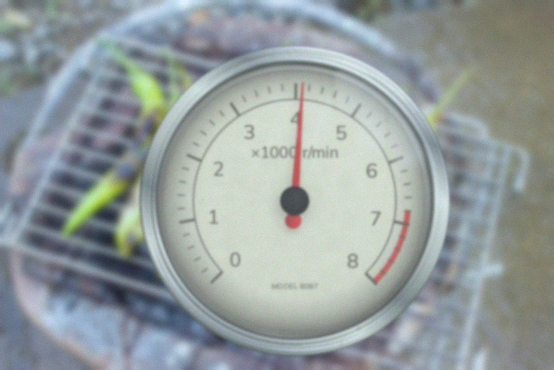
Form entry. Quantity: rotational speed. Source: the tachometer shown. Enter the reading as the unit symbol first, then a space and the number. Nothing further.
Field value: rpm 4100
